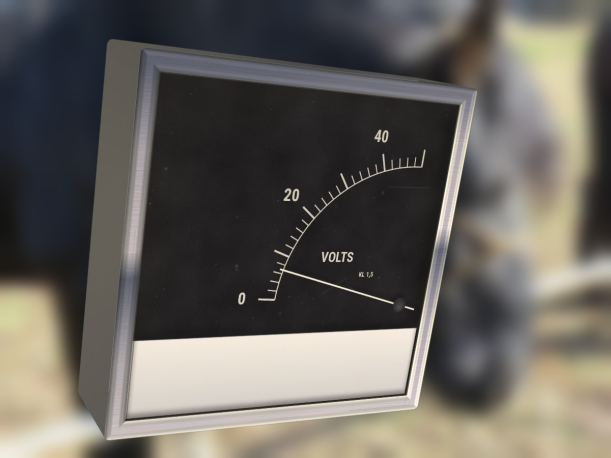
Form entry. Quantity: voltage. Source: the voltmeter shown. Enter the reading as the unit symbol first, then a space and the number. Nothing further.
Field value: V 7
